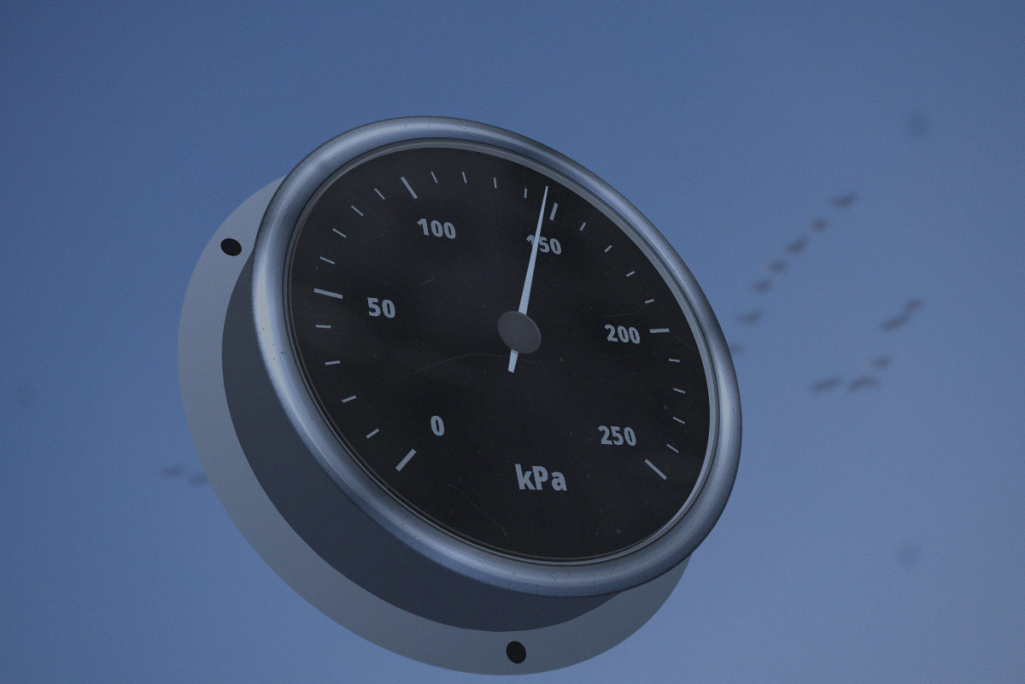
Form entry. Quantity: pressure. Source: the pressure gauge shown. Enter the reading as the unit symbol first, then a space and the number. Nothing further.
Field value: kPa 145
